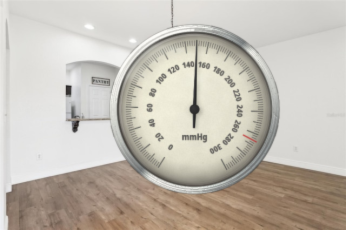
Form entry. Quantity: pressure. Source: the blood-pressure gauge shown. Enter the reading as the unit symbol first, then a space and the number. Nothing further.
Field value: mmHg 150
